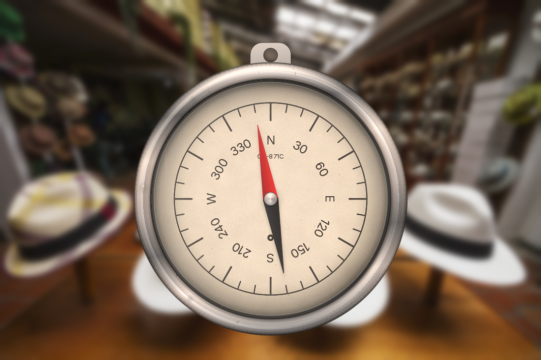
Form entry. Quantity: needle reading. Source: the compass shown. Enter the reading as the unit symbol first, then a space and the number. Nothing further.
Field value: ° 350
